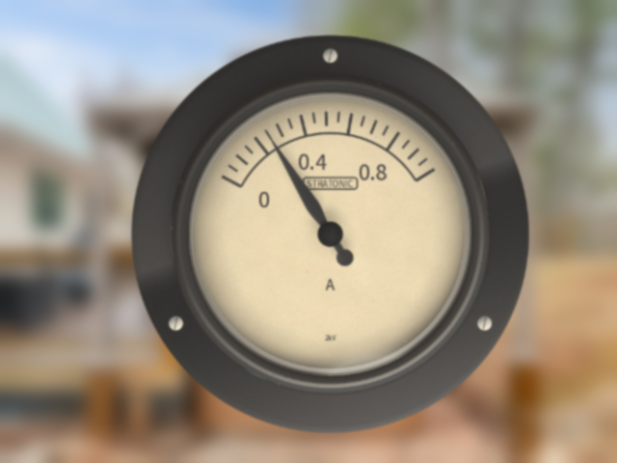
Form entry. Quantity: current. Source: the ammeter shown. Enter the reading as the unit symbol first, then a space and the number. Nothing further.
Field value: A 0.25
